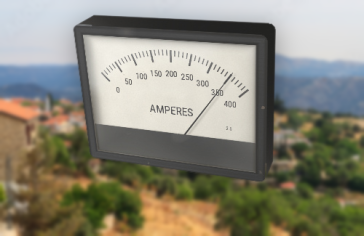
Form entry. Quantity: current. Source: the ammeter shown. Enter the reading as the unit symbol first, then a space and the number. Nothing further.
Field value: A 350
